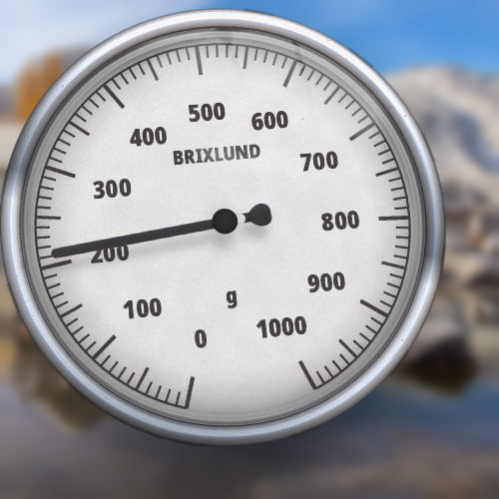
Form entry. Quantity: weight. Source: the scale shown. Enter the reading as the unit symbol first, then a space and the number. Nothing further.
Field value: g 210
